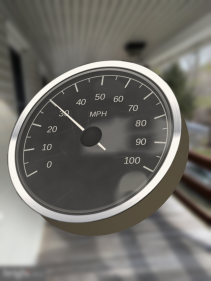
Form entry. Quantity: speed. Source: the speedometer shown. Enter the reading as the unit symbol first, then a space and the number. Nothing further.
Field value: mph 30
